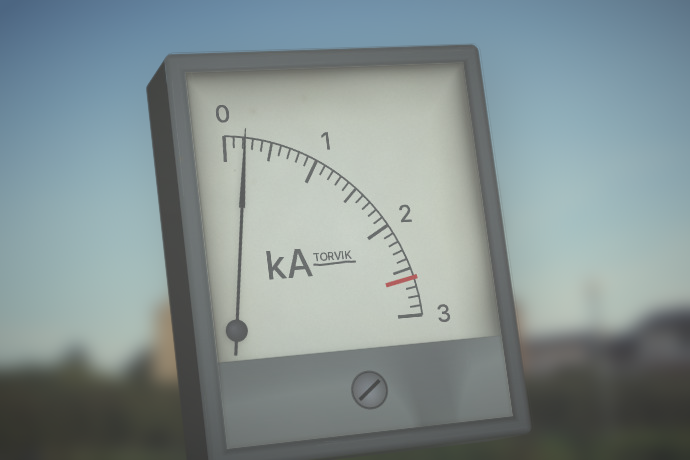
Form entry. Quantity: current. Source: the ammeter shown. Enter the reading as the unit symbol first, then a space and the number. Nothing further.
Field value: kA 0.2
